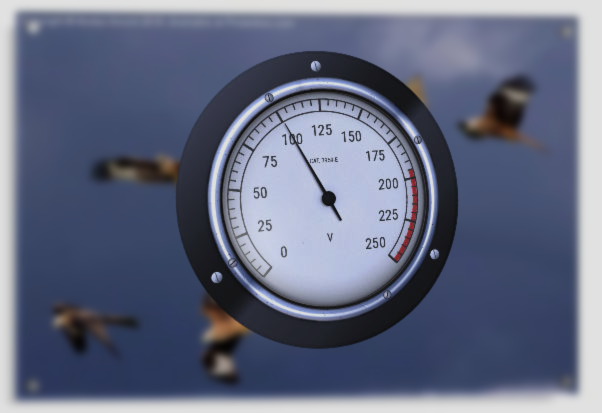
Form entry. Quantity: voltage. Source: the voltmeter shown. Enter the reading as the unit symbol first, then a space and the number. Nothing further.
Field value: V 100
